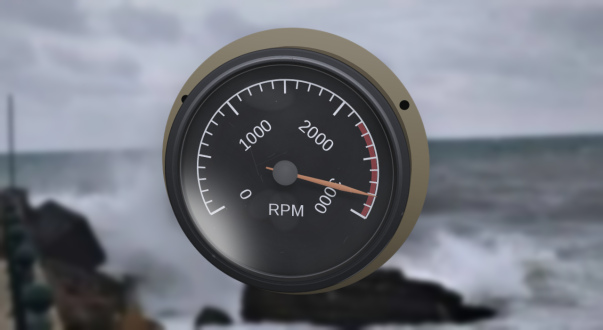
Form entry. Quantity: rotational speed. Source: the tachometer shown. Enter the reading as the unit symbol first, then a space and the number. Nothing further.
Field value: rpm 2800
